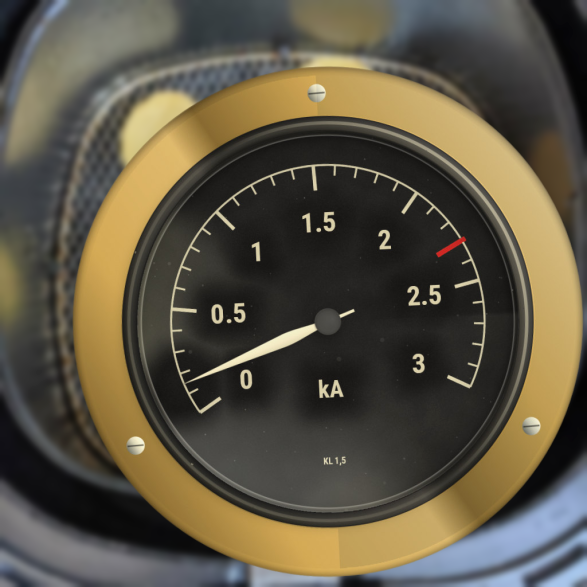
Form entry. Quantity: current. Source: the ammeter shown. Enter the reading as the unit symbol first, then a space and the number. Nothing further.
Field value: kA 0.15
